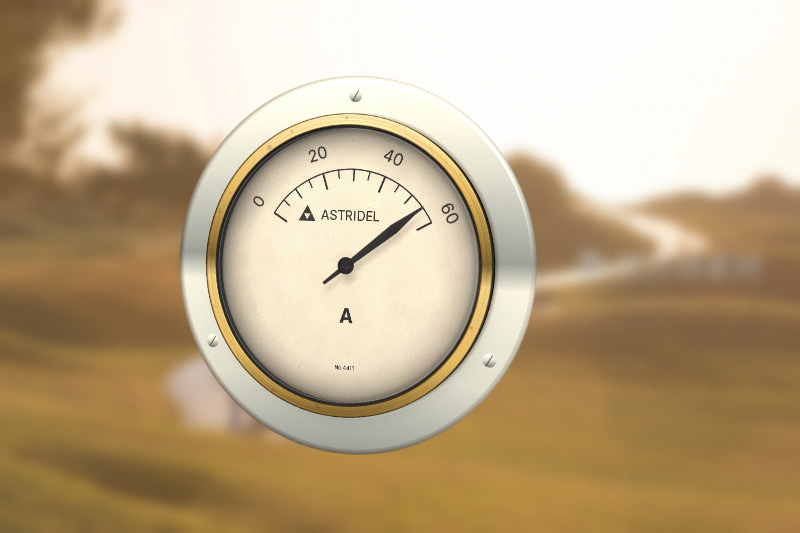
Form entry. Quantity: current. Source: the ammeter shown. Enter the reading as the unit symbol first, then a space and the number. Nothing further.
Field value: A 55
